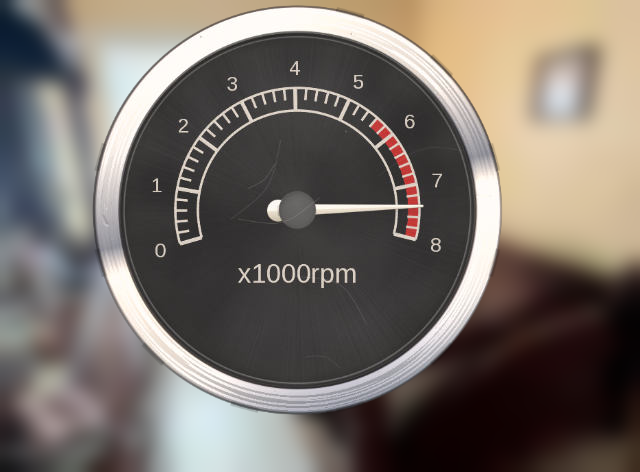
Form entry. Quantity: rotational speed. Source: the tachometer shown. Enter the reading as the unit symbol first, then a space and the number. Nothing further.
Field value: rpm 7400
